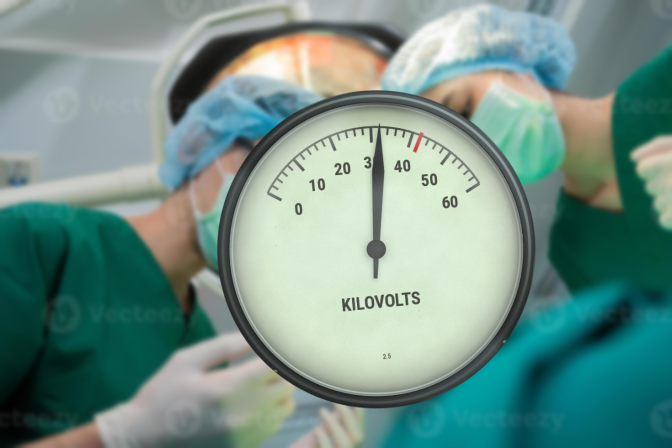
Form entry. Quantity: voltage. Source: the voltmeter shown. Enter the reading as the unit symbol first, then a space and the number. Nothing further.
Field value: kV 32
